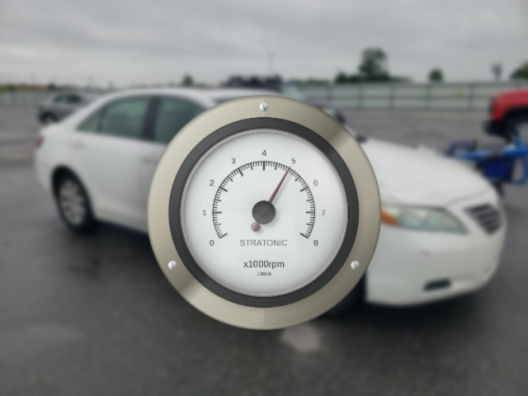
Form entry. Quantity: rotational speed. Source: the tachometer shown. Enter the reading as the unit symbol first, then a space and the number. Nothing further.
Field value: rpm 5000
